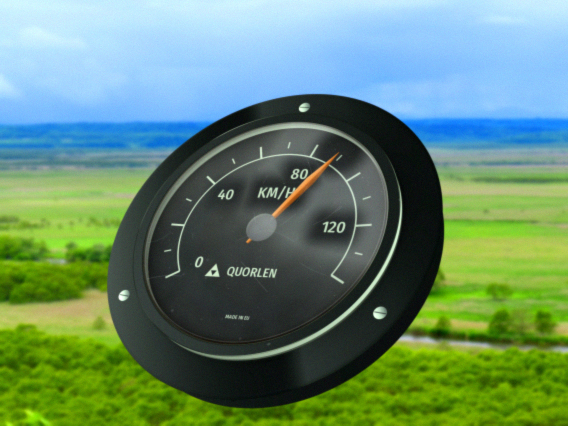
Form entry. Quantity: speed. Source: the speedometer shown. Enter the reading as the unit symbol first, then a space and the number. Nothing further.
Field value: km/h 90
